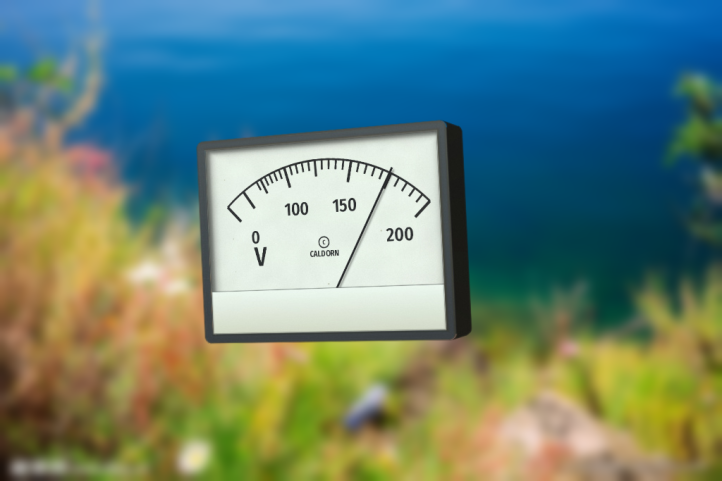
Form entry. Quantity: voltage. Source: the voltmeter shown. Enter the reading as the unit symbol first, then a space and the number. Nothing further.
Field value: V 175
